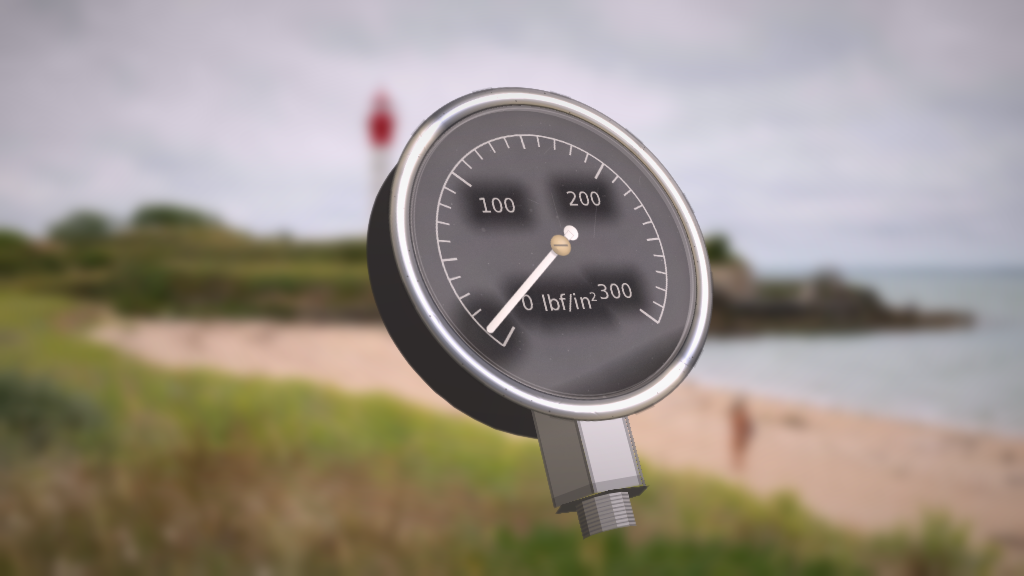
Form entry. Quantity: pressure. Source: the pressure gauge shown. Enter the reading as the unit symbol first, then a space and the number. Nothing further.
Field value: psi 10
